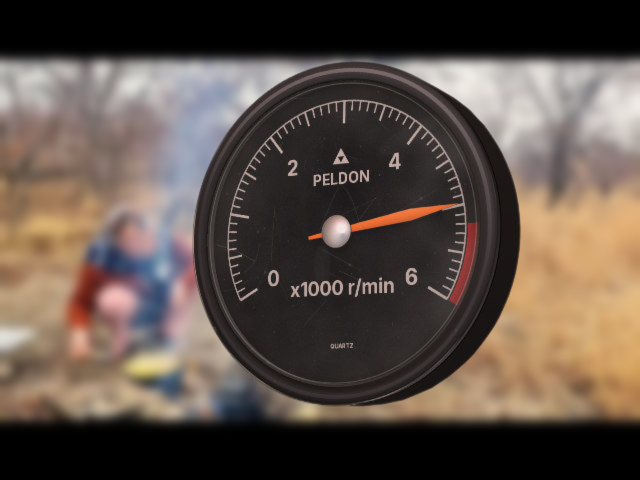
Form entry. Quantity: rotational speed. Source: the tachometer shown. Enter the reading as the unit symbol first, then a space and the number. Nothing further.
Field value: rpm 5000
